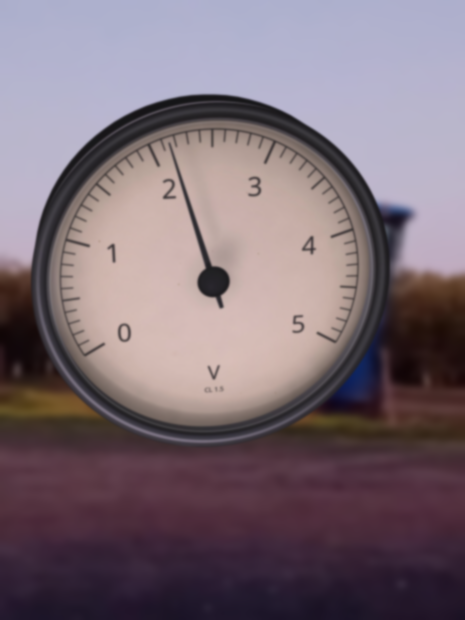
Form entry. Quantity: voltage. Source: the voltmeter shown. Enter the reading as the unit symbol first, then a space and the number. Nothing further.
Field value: V 2.15
